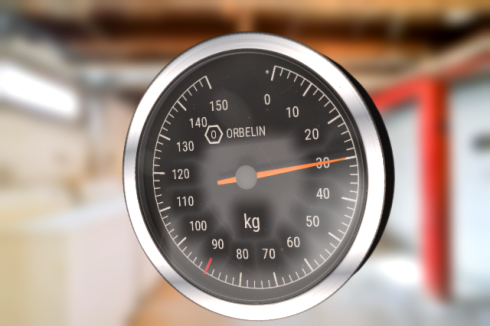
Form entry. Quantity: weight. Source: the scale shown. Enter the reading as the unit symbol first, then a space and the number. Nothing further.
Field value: kg 30
